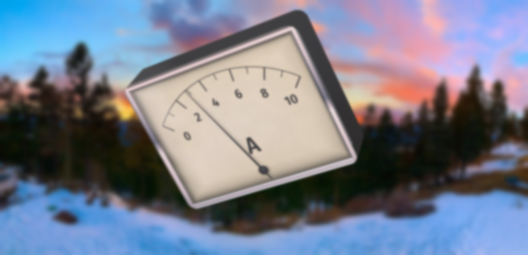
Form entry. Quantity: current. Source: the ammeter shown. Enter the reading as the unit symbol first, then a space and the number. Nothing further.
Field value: A 3
